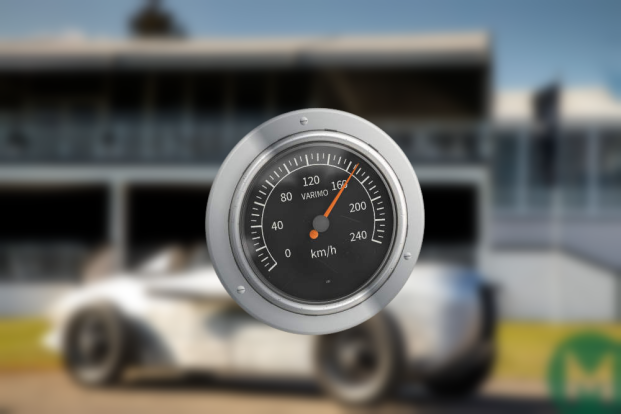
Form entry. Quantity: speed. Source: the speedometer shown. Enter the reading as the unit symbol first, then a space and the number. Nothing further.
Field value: km/h 165
